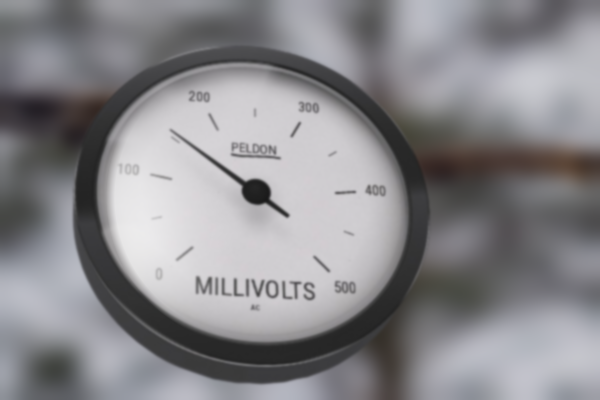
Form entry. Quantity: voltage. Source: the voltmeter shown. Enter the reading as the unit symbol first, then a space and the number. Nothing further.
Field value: mV 150
